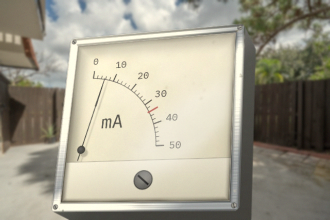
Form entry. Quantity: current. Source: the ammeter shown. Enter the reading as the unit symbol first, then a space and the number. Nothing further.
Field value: mA 6
